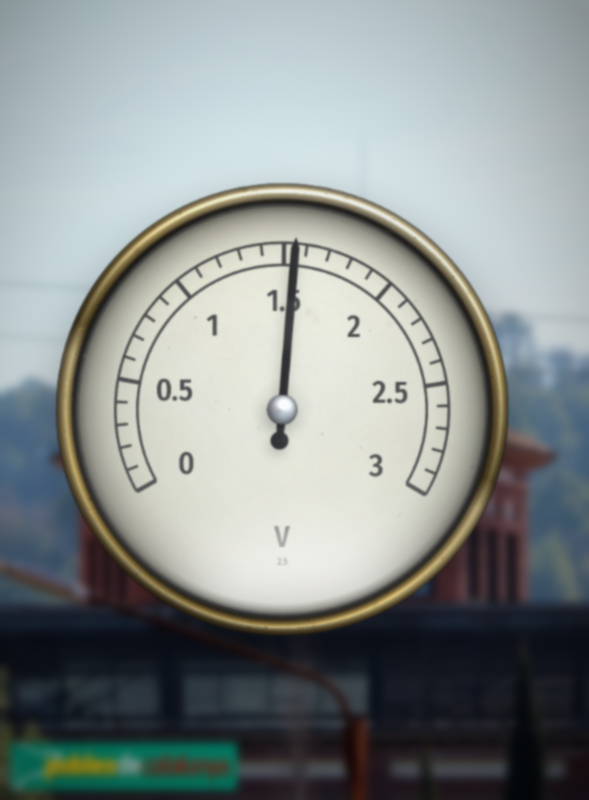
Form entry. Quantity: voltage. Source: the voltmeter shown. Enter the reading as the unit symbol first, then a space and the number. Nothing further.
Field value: V 1.55
